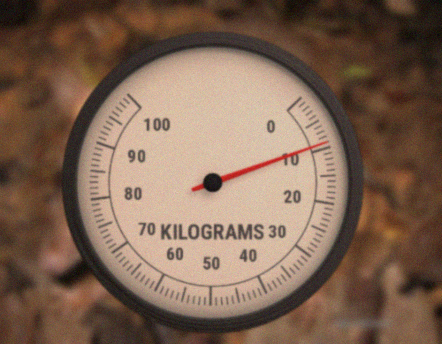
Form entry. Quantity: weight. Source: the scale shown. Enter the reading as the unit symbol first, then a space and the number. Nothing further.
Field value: kg 9
